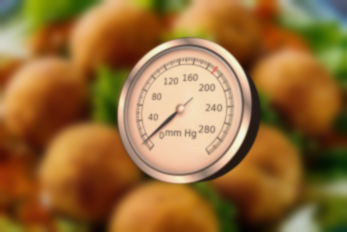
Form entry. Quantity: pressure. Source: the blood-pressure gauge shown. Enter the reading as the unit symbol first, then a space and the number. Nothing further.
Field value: mmHg 10
